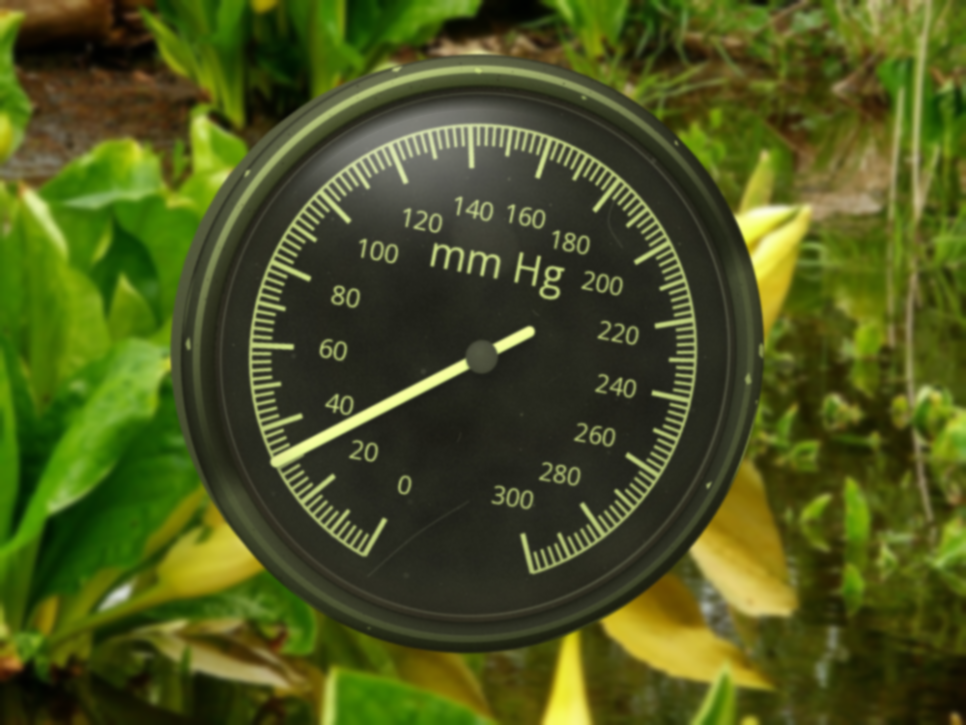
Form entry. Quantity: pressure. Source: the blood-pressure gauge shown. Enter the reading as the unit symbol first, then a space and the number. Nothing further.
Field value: mmHg 32
